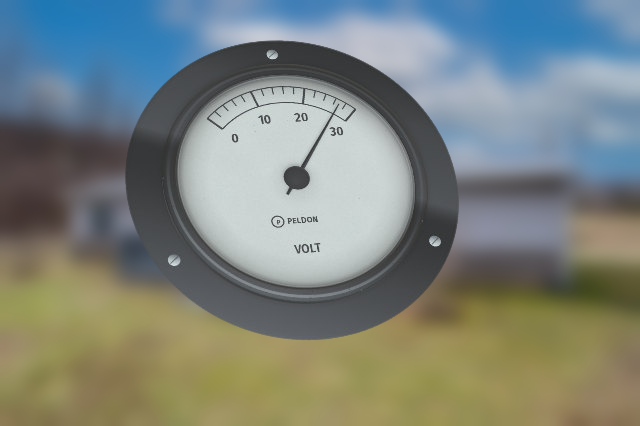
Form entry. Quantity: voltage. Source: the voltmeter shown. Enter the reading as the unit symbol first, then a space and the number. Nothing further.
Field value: V 27
